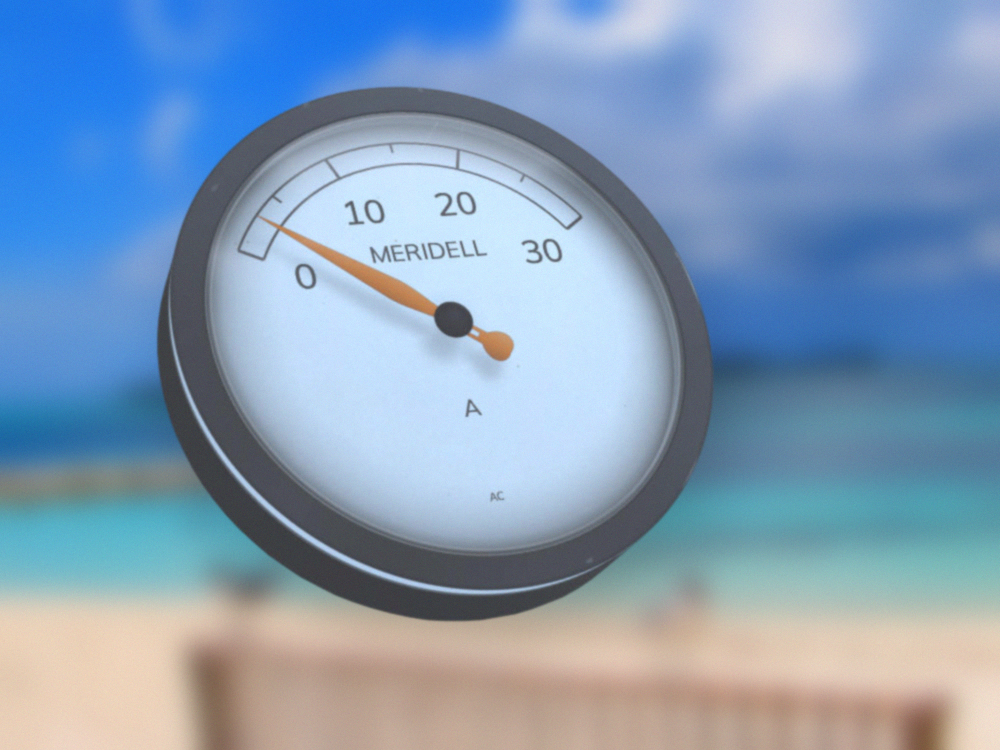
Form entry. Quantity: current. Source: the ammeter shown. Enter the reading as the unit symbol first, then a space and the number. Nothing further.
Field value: A 2.5
